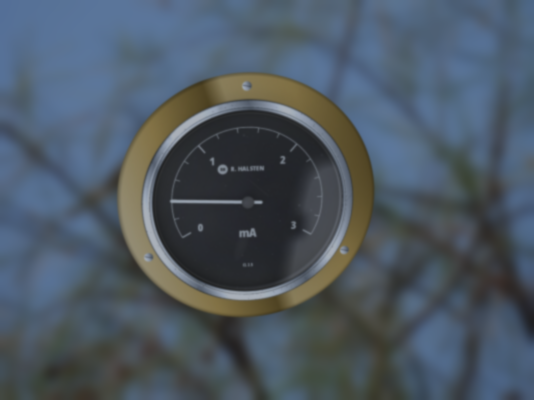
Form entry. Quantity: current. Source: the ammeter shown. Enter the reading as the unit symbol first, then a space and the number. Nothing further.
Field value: mA 0.4
